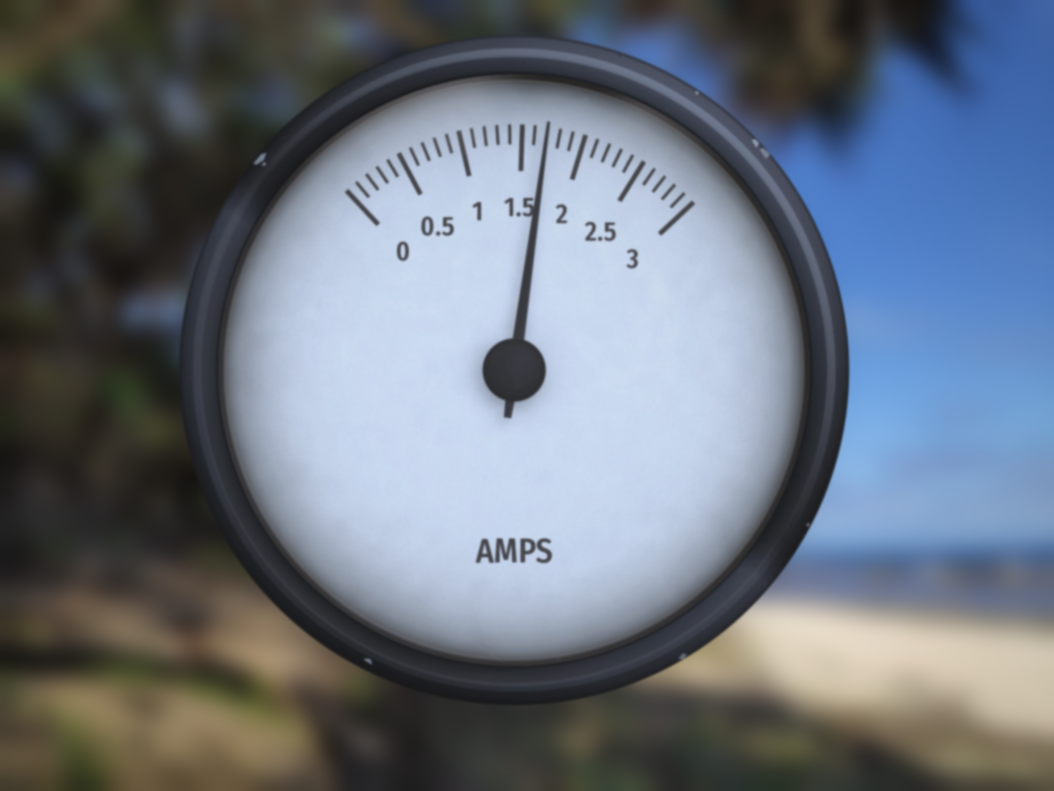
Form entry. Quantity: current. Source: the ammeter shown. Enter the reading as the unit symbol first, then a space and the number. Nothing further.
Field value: A 1.7
